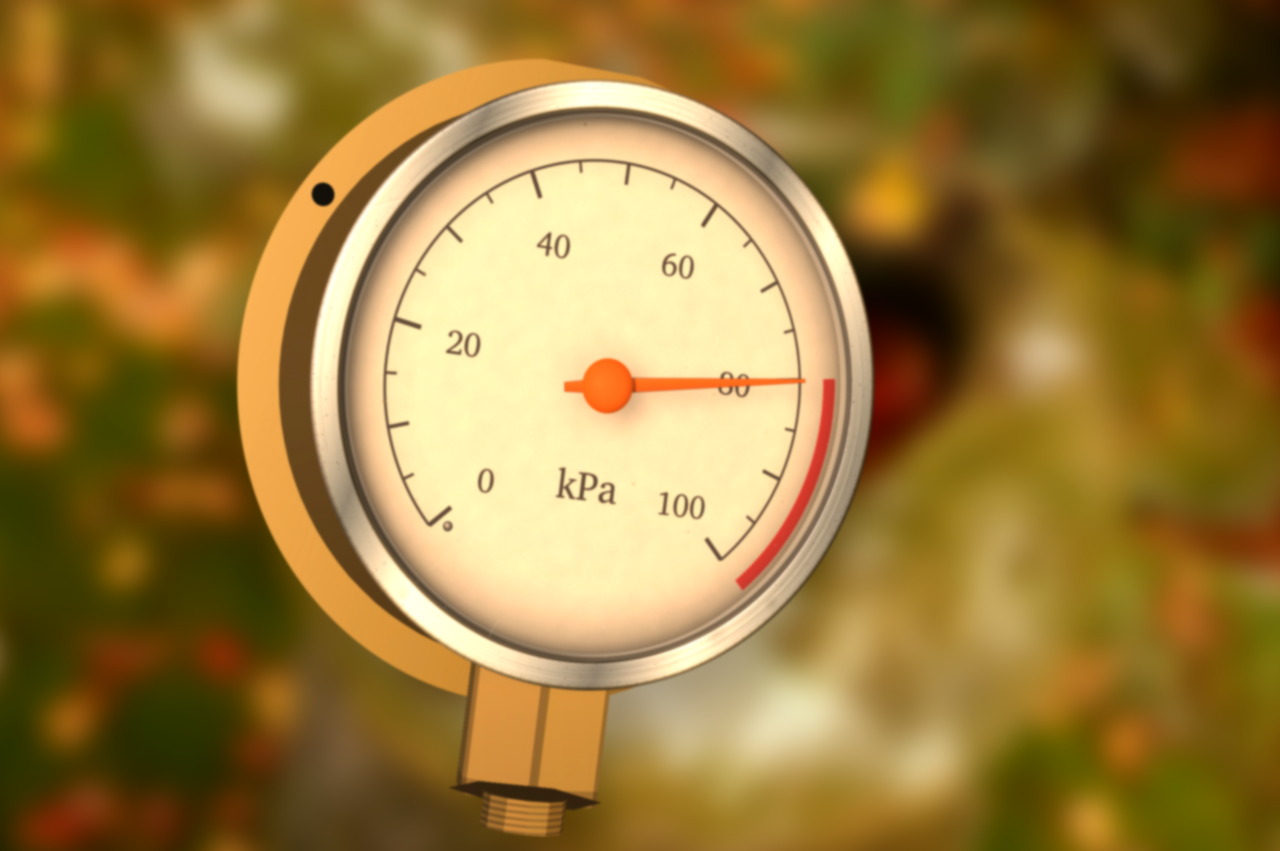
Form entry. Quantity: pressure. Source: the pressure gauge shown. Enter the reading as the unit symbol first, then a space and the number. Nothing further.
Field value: kPa 80
